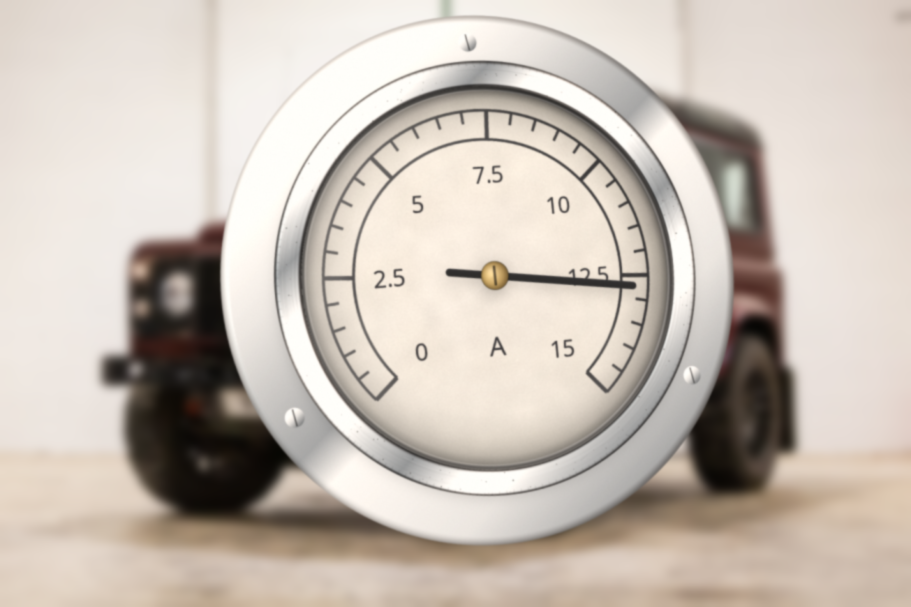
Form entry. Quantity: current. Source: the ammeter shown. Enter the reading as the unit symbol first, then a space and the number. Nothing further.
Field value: A 12.75
